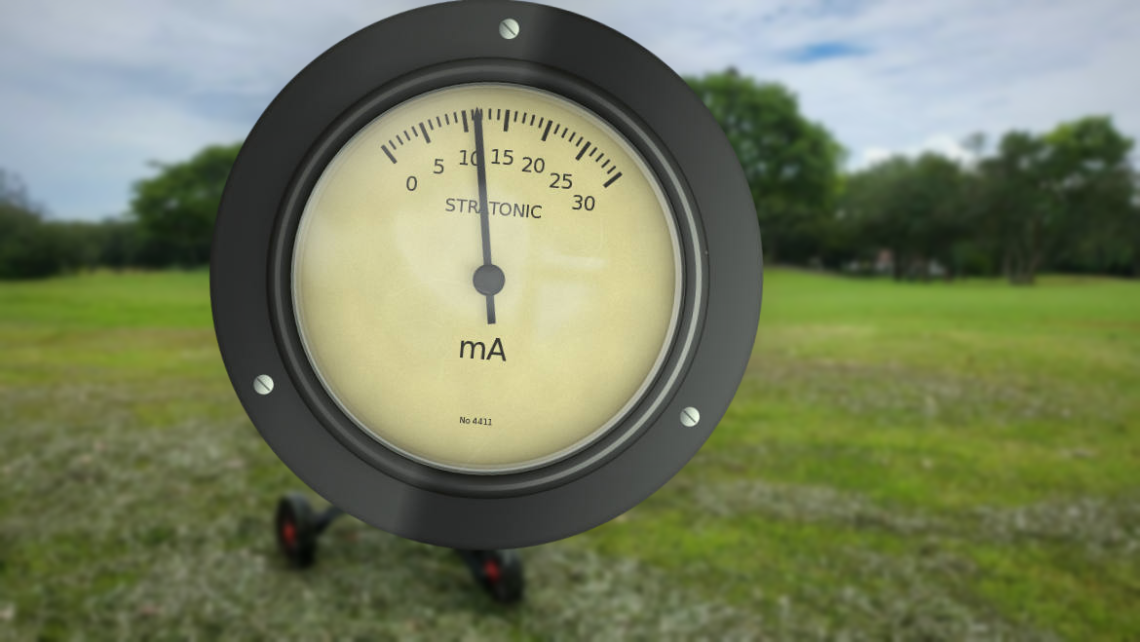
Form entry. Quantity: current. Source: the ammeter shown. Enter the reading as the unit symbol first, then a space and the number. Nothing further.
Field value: mA 11.5
